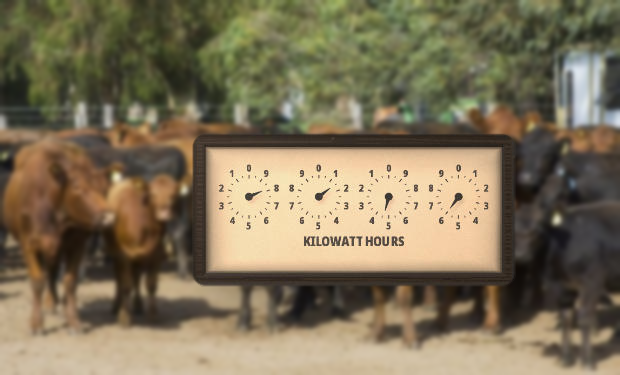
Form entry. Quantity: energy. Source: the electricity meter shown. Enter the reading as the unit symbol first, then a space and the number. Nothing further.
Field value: kWh 8146
